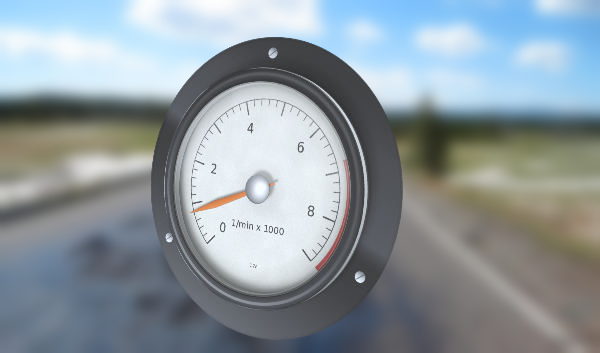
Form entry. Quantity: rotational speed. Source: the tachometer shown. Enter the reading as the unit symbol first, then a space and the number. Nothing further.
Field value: rpm 800
